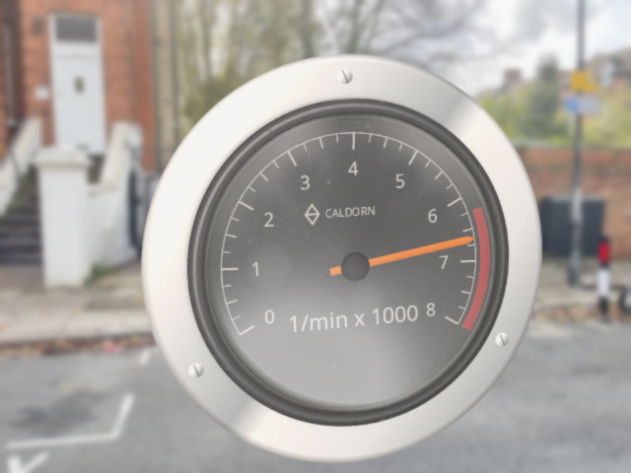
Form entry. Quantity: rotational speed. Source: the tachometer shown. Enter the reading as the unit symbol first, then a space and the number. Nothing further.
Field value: rpm 6625
